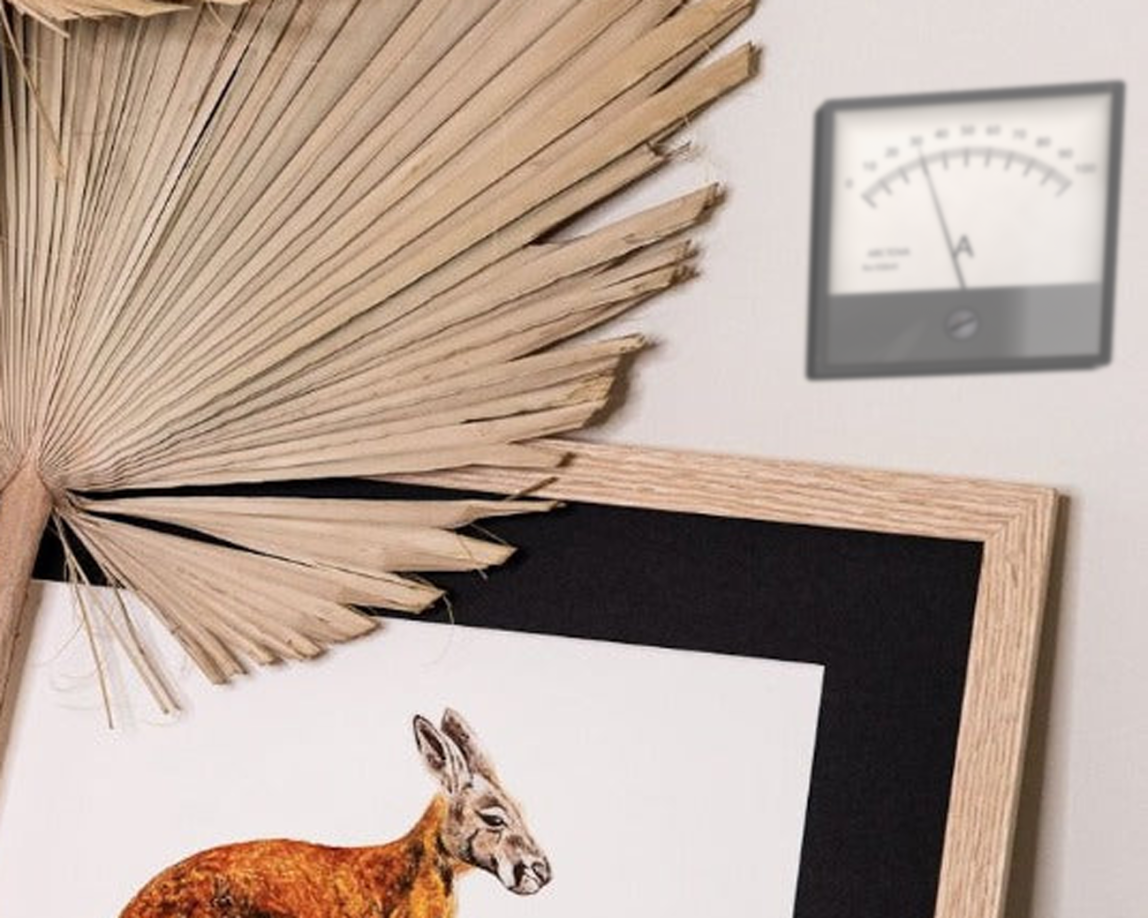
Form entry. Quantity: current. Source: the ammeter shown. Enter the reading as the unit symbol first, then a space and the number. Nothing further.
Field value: A 30
